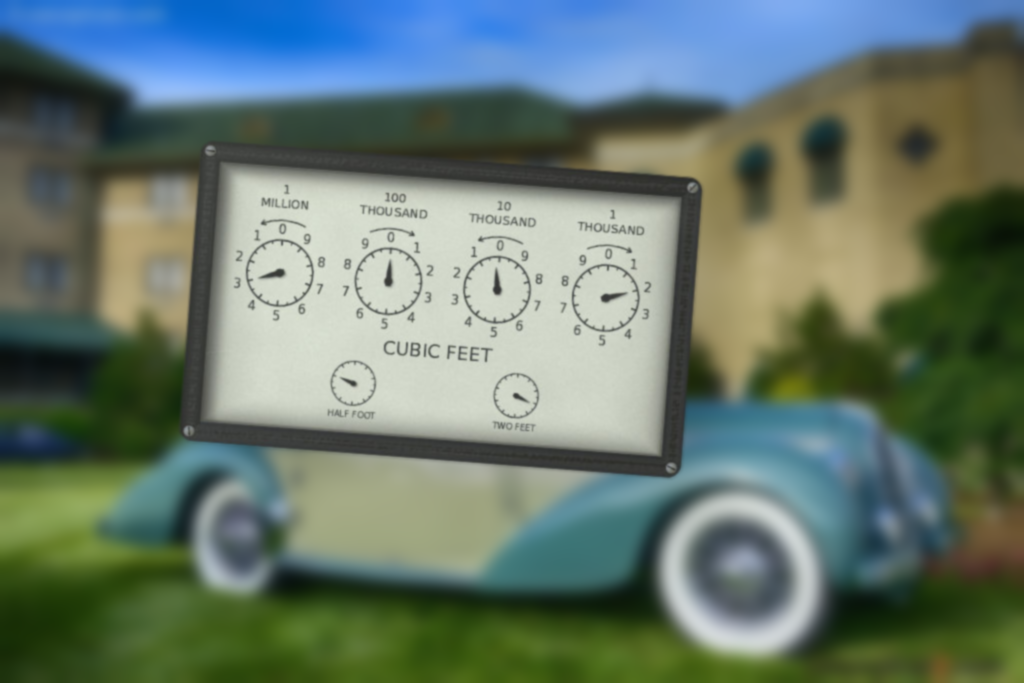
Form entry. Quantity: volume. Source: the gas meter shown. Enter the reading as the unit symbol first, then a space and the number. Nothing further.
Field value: ft³ 300200
